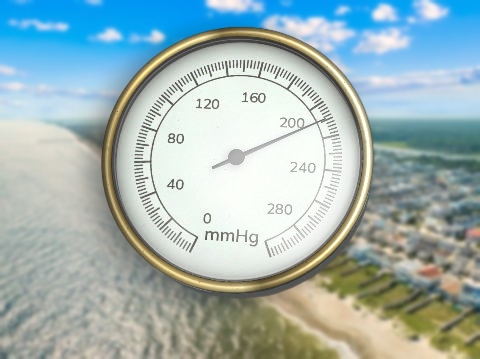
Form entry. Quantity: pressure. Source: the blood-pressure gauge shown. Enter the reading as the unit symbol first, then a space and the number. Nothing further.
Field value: mmHg 210
